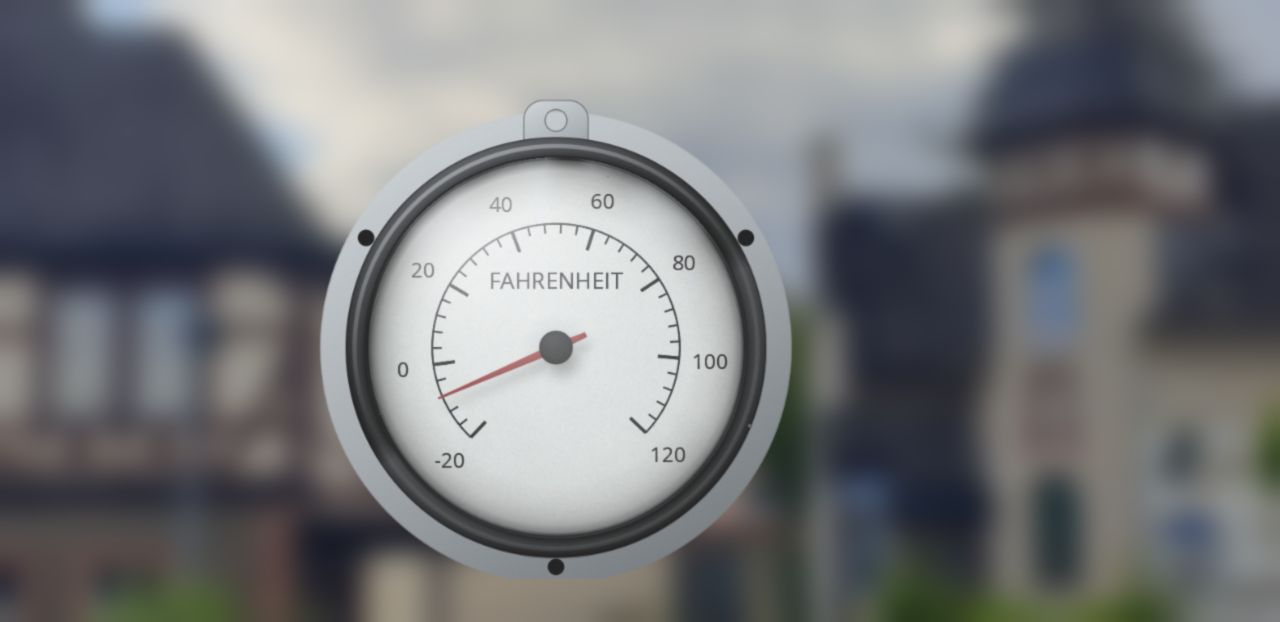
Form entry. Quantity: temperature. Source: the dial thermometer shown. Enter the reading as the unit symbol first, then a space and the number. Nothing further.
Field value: °F -8
